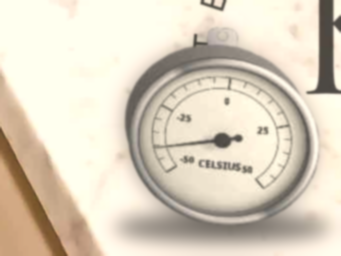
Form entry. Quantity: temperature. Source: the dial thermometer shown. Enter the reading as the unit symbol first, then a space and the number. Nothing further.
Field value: °C -40
